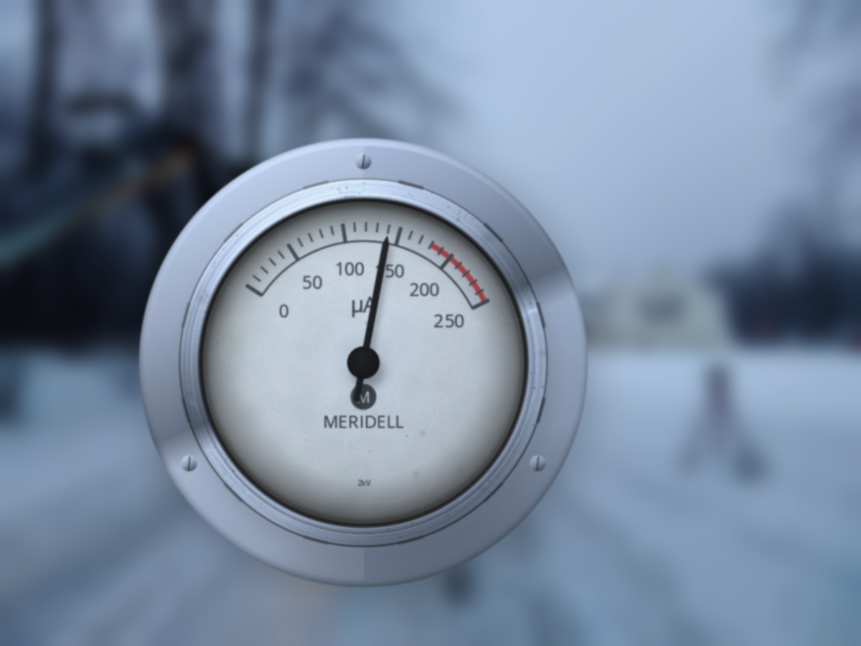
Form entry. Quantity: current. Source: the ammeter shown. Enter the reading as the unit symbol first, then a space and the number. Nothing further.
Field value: µA 140
